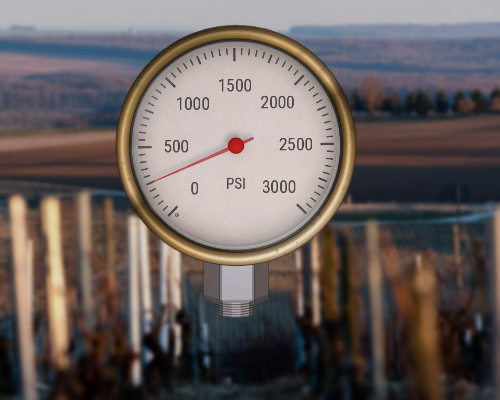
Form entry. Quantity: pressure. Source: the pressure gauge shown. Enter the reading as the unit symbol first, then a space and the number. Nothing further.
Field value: psi 250
